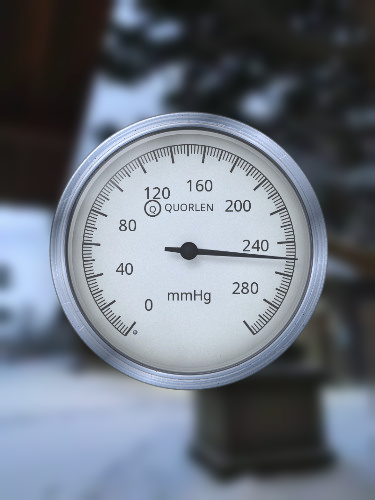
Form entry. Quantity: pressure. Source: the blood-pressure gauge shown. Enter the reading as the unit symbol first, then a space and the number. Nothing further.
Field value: mmHg 250
